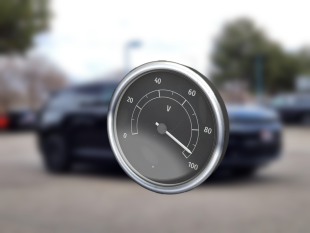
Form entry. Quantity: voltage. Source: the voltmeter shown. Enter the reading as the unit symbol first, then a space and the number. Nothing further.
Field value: V 95
